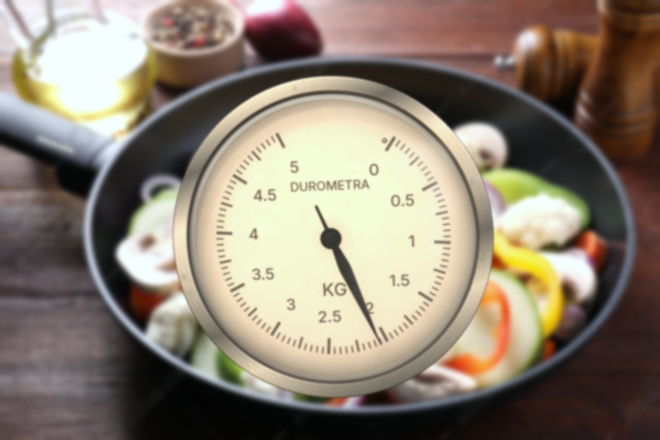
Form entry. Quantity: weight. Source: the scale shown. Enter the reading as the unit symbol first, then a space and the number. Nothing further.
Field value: kg 2.05
